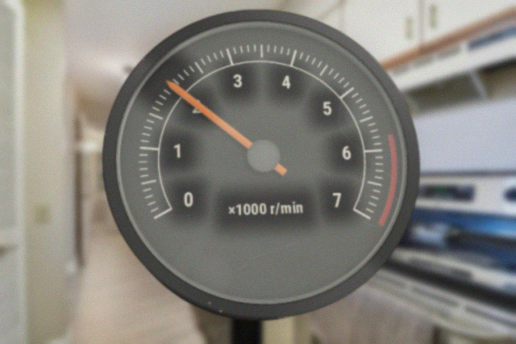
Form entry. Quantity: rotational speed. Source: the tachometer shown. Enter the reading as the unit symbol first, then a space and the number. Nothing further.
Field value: rpm 2000
